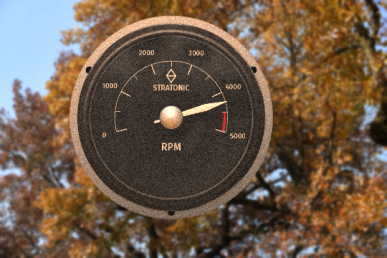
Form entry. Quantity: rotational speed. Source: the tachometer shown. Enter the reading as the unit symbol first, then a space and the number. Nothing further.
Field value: rpm 4250
